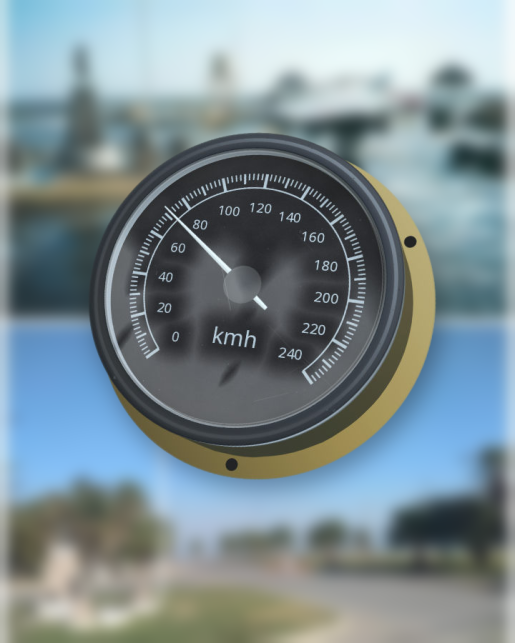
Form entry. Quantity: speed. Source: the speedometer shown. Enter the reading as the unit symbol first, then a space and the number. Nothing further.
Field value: km/h 72
